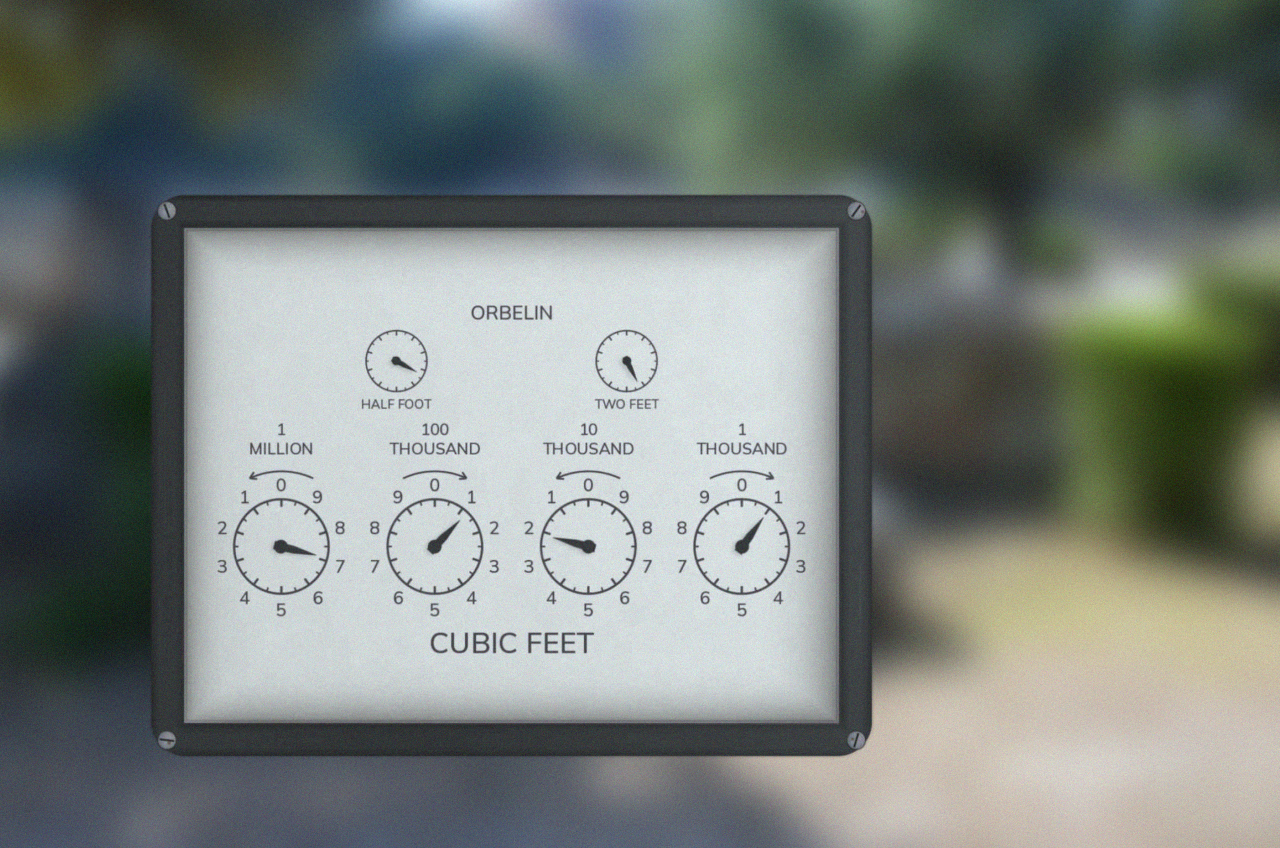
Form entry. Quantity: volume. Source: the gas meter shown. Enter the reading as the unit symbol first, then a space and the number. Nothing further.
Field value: ft³ 712100
